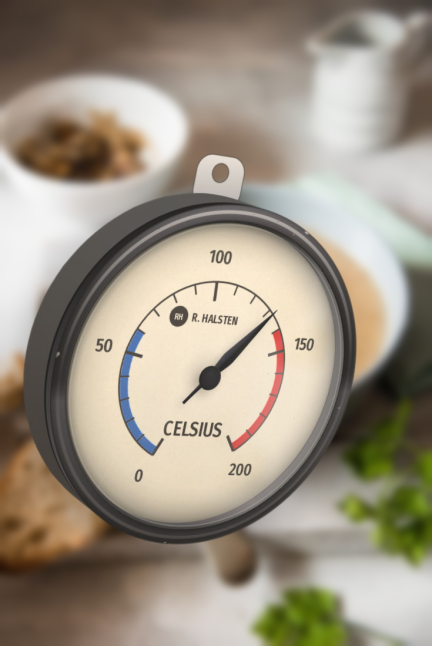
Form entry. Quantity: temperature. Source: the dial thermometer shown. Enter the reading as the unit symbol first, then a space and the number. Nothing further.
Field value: °C 130
